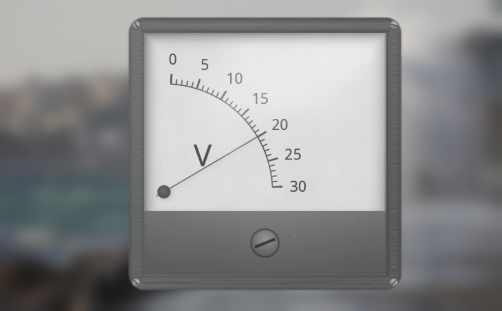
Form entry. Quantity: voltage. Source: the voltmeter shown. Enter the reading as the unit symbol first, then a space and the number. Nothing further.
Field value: V 20
